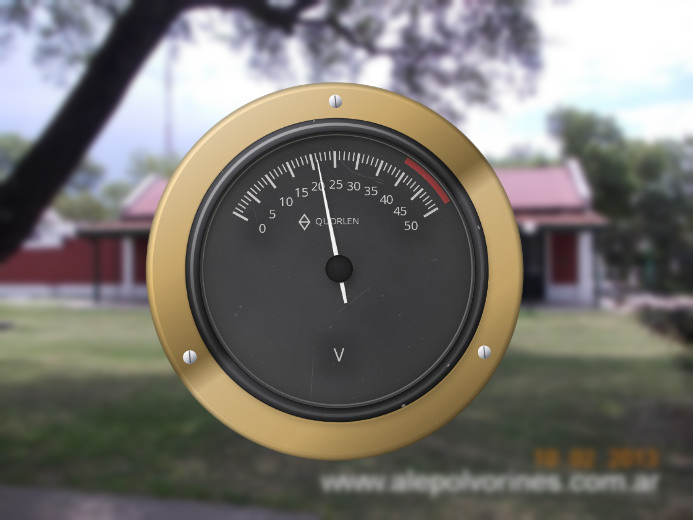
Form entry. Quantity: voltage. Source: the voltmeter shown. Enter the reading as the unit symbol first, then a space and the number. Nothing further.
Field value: V 21
